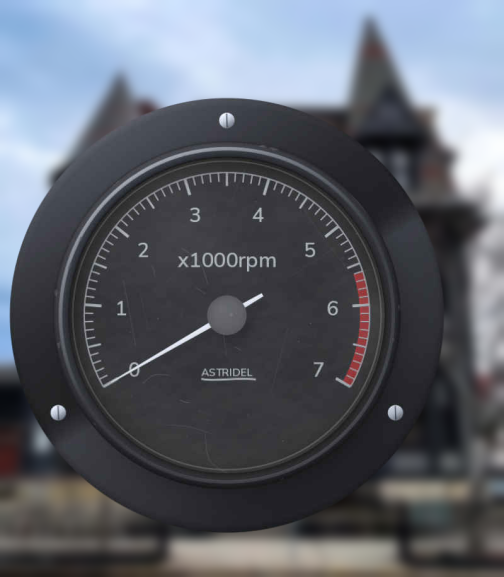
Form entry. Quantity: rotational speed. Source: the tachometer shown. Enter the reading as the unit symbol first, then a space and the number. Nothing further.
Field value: rpm 0
